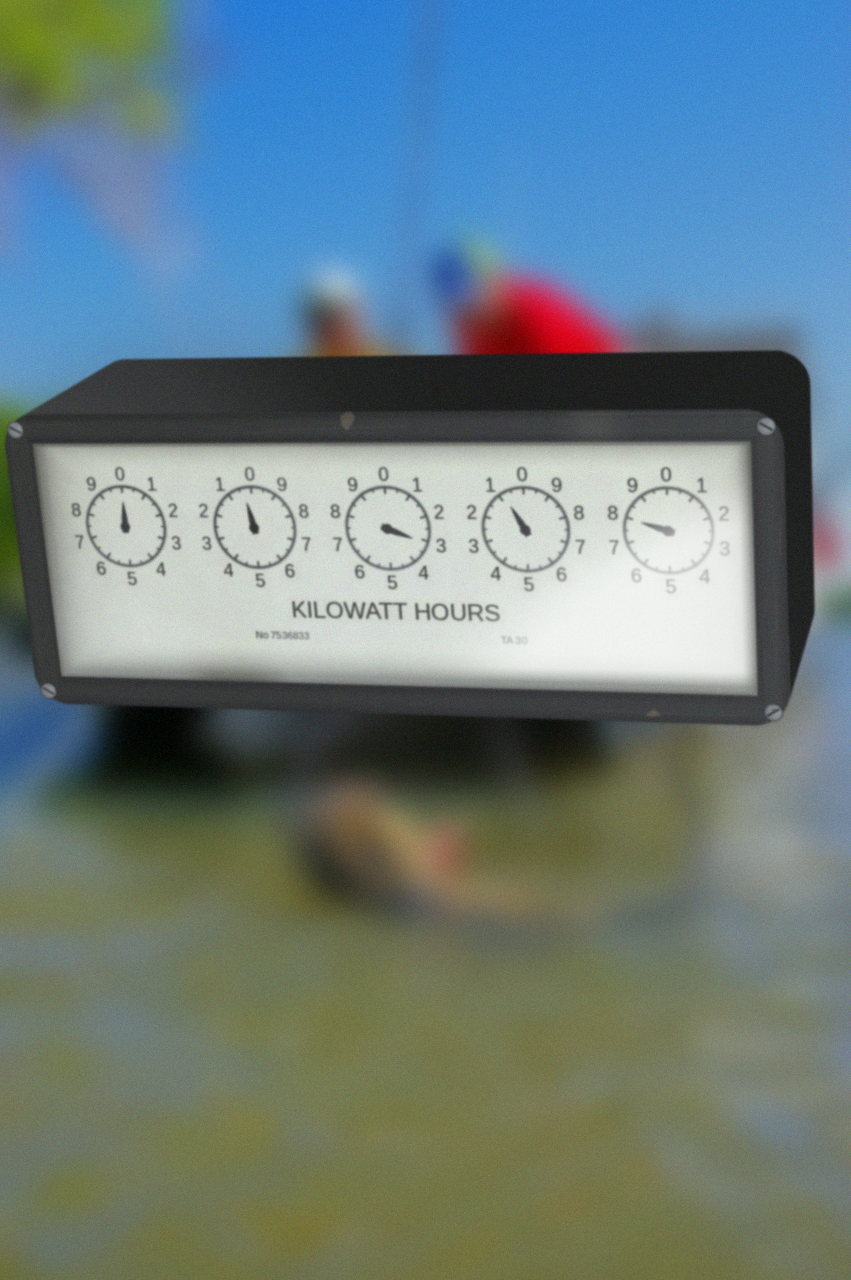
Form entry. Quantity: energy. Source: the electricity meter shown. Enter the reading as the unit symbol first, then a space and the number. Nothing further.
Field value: kWh 308
